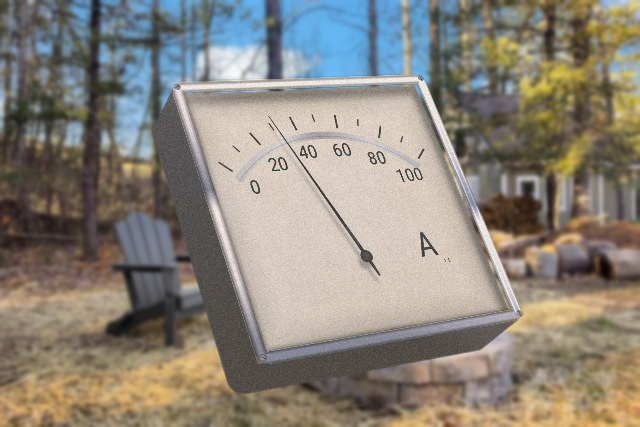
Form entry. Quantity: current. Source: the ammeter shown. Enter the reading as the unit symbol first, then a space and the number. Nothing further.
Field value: A 30
